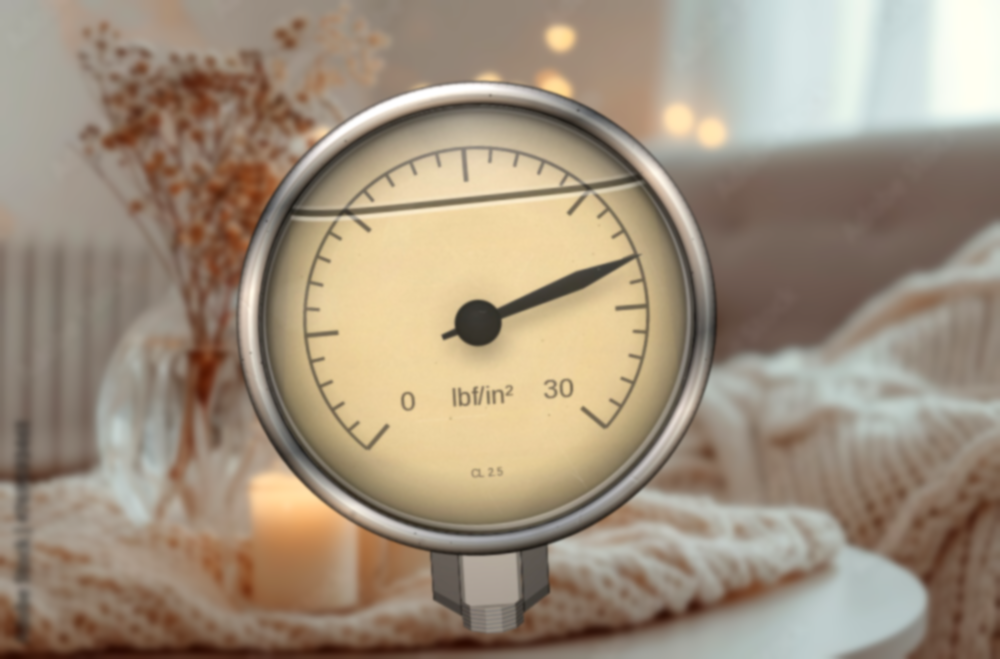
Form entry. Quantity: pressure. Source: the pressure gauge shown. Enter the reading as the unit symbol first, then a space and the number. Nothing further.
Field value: psi 23
